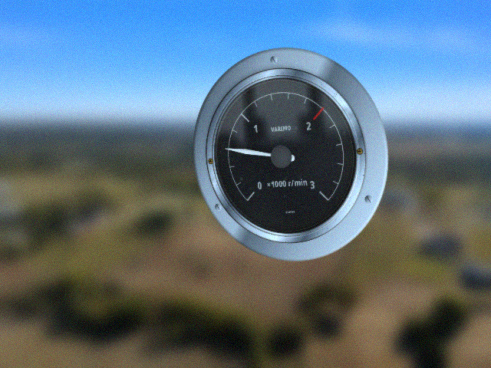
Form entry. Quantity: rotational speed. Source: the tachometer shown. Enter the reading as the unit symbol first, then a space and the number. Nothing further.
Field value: rpm 600
